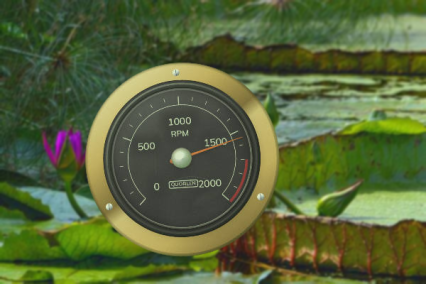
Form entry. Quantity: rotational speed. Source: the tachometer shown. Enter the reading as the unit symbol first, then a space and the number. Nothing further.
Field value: rpm 1550
